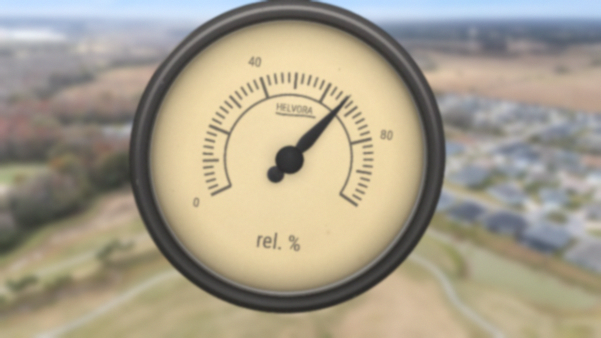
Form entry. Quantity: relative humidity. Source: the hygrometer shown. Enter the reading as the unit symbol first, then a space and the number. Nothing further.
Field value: % 66
